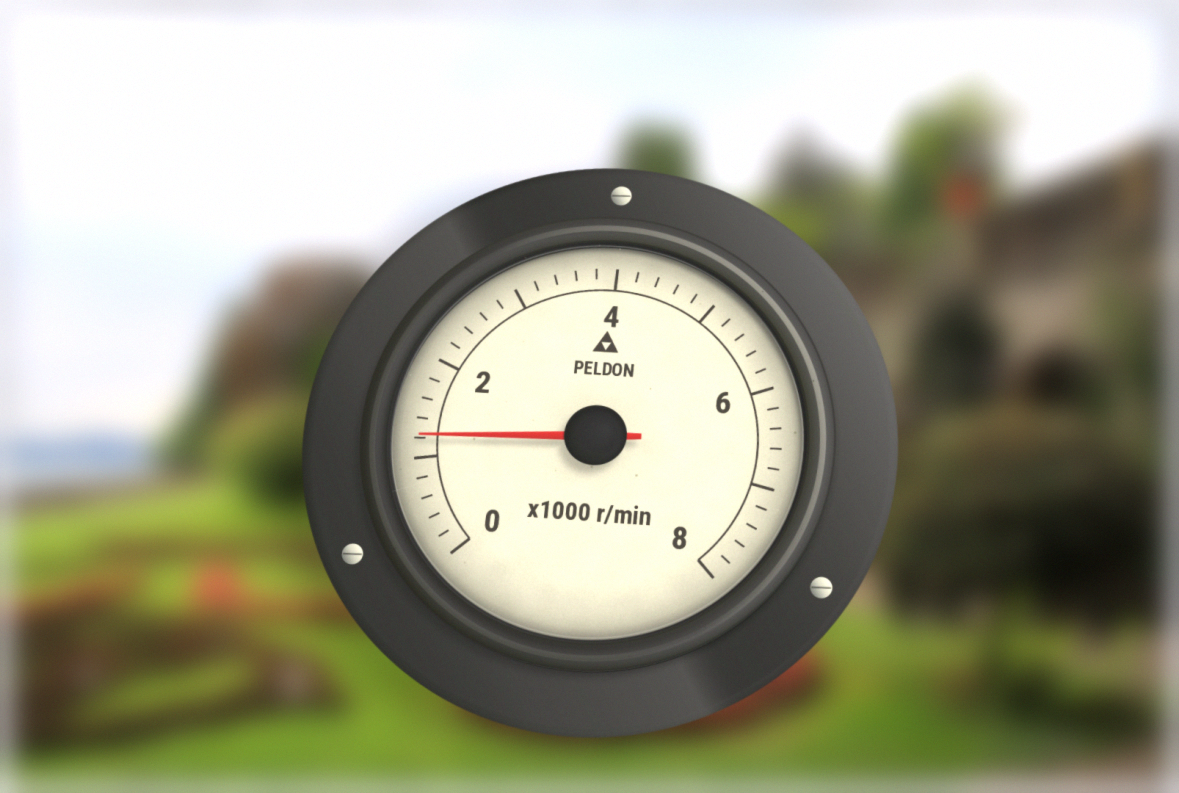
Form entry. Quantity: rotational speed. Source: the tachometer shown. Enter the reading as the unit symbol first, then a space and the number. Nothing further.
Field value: rpm 1200
